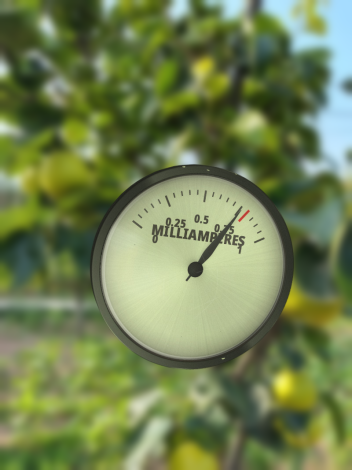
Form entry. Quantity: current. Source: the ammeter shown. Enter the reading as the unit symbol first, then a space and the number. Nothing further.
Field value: mA 0.75
